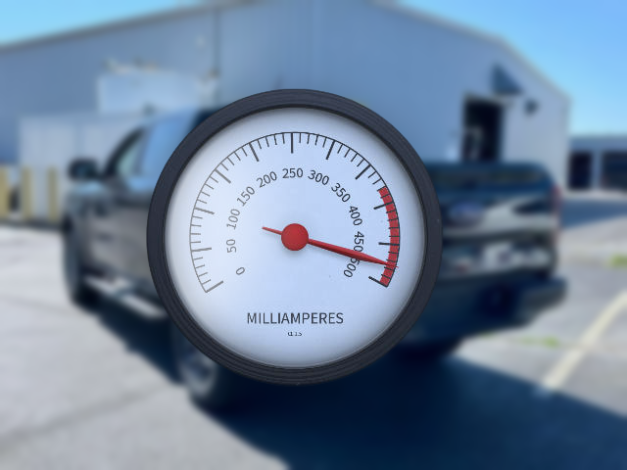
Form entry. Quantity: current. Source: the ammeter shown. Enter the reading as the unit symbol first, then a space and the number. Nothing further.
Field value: mA 475
